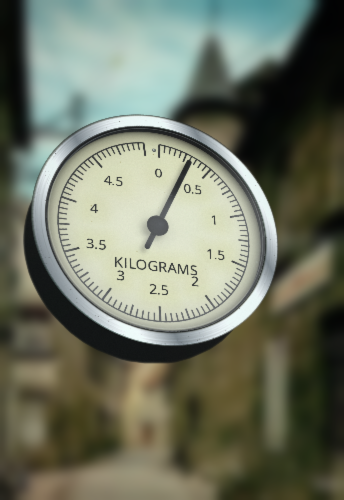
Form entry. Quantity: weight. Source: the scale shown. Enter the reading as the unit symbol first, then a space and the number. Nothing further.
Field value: kg 0.3
